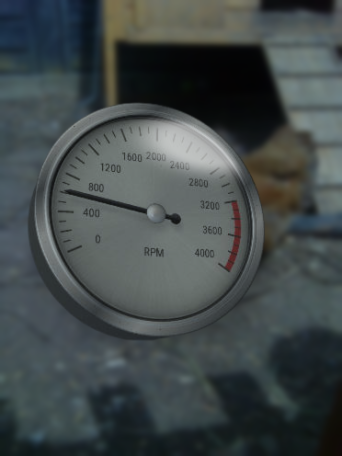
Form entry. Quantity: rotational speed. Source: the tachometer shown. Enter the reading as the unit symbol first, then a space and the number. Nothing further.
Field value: rpm 600
